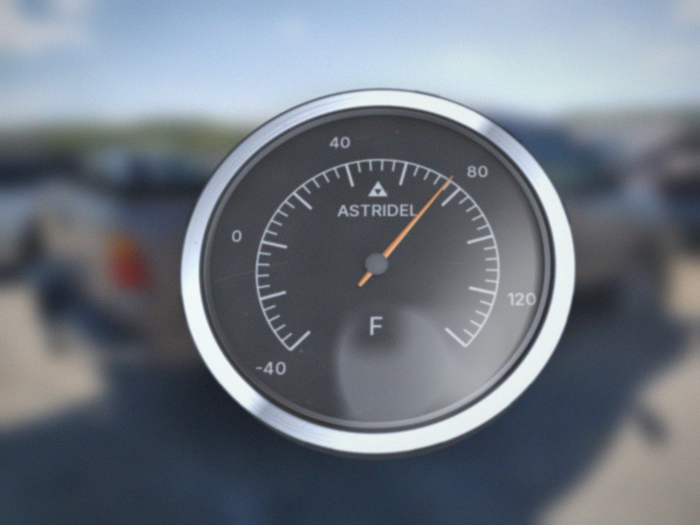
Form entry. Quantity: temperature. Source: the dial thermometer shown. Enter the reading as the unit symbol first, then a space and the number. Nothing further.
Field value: °F 76
